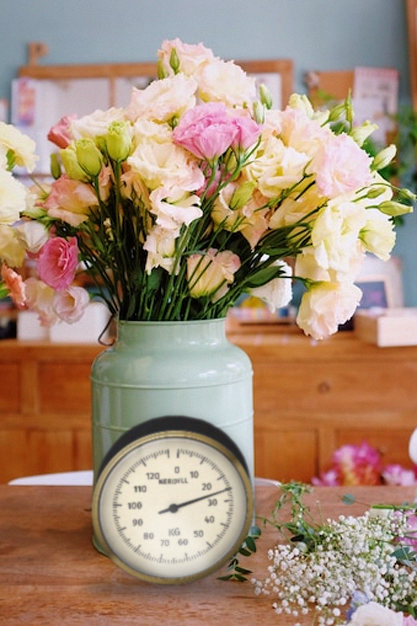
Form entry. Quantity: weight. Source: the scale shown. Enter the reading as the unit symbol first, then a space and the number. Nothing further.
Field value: kg 25
